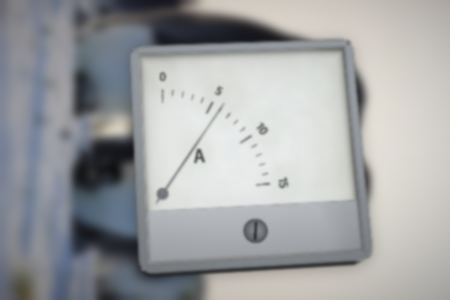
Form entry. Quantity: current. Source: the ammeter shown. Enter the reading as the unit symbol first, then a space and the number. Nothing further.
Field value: A 6
